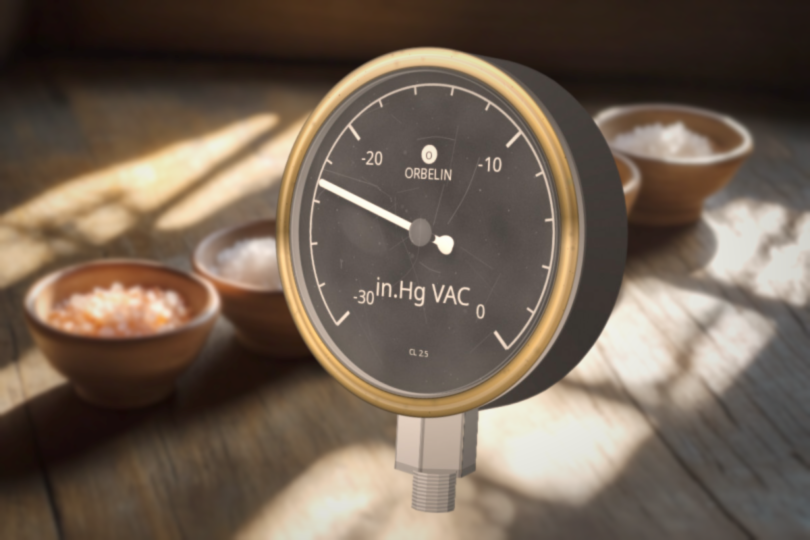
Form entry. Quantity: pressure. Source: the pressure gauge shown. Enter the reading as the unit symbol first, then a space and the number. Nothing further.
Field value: inHg -23
